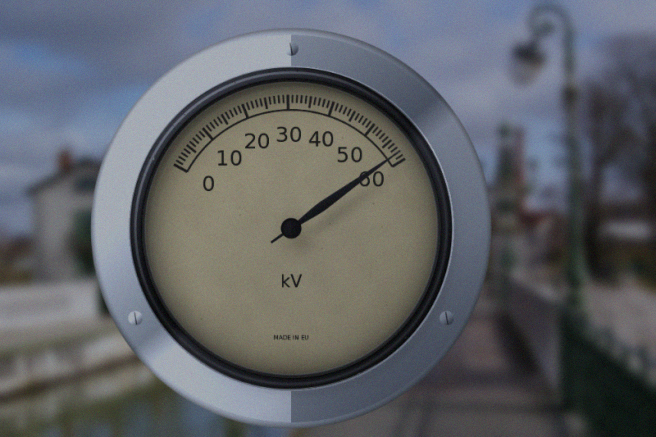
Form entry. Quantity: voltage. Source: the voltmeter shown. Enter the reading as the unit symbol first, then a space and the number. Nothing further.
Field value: kV 58
